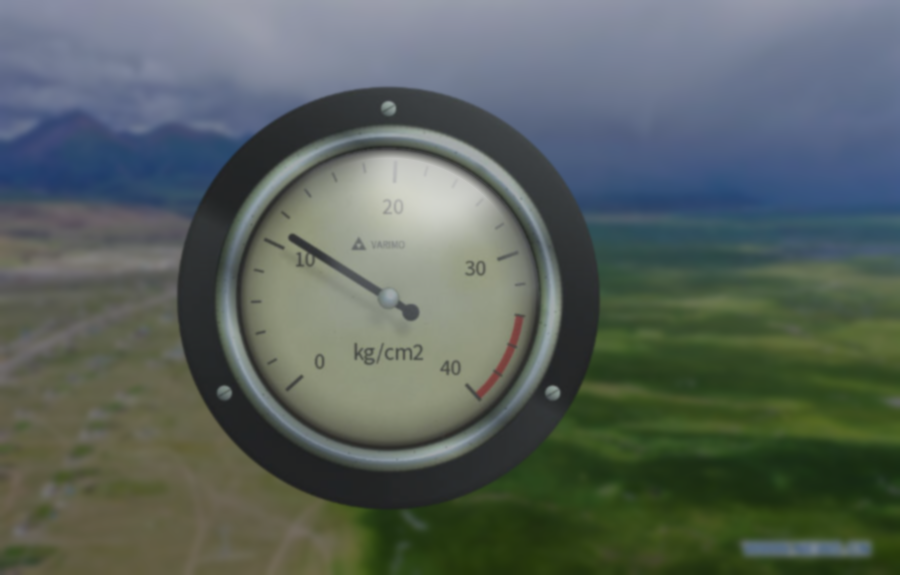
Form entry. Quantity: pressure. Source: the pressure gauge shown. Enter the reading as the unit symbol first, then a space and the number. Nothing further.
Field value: kg/cm² 11
